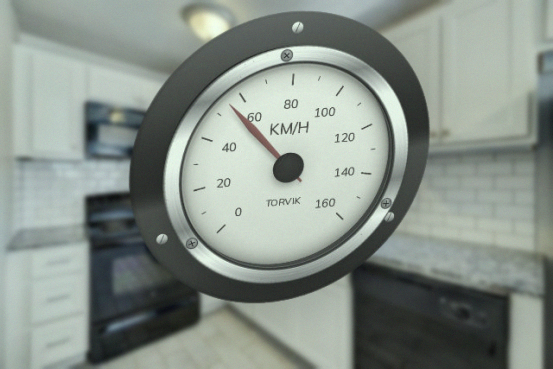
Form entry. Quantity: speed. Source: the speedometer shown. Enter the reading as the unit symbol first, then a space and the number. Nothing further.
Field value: km/h 55
